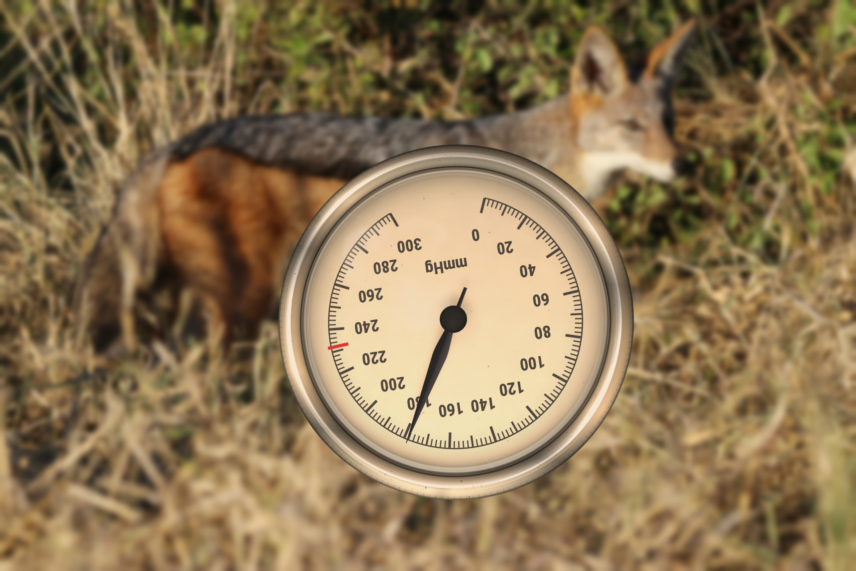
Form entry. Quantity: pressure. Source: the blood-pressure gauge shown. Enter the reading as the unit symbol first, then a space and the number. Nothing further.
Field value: mmHg 178
